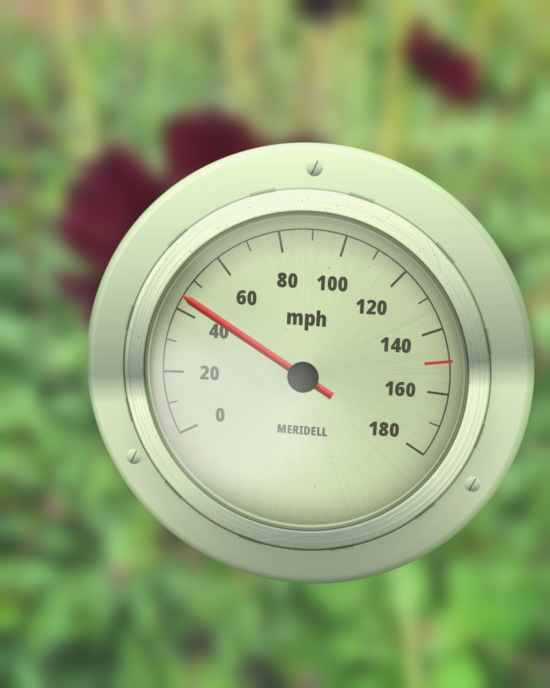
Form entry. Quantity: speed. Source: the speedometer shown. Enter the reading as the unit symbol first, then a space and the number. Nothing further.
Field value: mph 45
